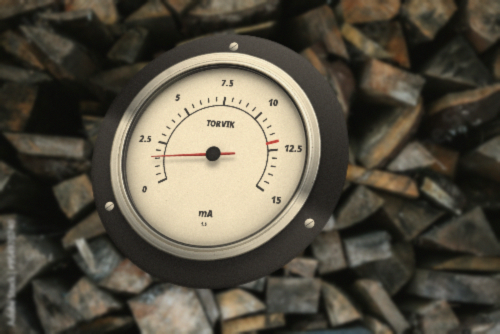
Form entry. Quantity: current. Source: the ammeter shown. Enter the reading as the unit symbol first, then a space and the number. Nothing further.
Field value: mA 1.5
